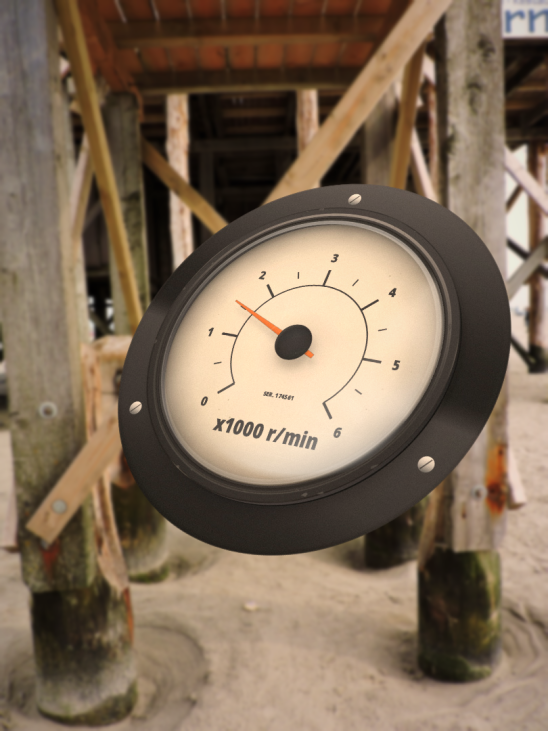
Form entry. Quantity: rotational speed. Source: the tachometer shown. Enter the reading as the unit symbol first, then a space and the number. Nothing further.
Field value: rpm 1500
